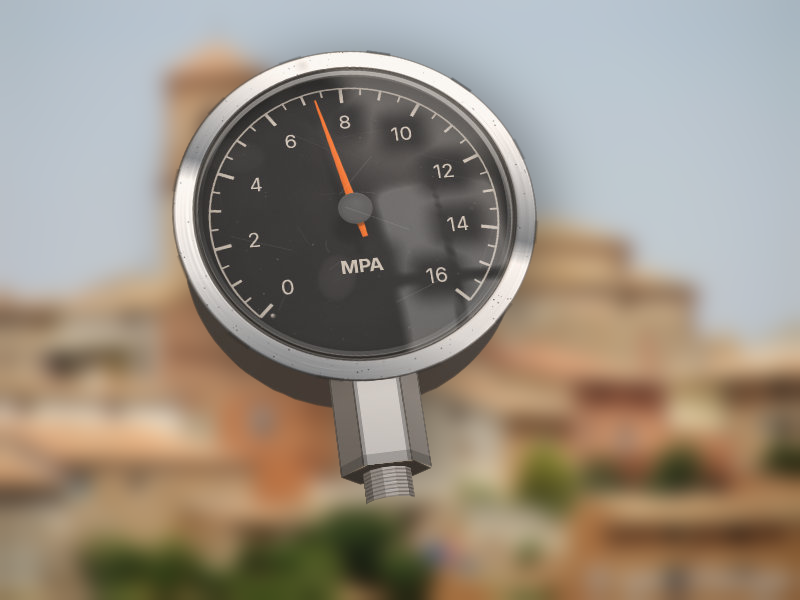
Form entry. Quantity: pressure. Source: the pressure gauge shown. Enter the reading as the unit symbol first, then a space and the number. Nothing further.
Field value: MPa 7.25
